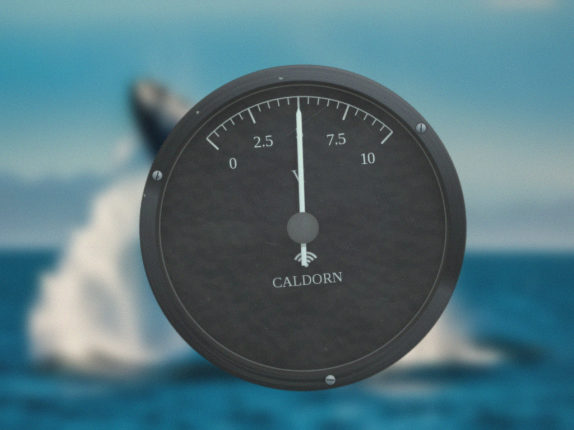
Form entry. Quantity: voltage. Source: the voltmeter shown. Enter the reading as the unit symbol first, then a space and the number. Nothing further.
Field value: V 5
